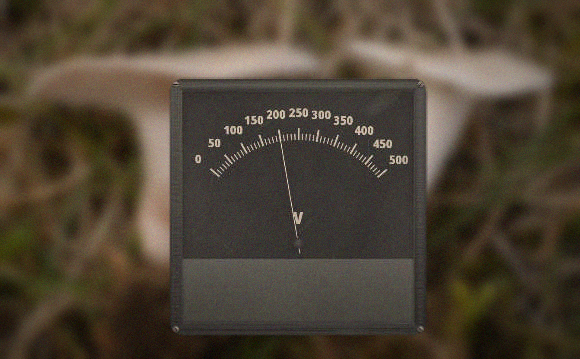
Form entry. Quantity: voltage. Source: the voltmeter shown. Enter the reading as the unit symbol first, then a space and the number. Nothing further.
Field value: V 200
